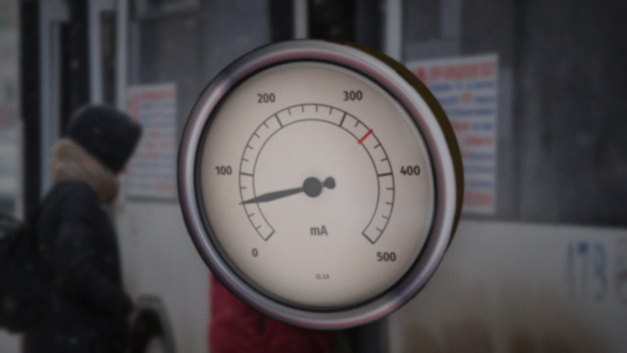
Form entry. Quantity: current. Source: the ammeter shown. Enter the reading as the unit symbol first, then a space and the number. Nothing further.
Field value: mA 60
